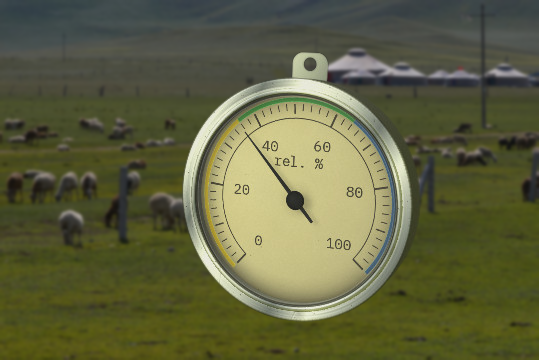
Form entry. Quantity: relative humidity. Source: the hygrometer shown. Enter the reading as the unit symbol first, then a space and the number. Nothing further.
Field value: % 36
